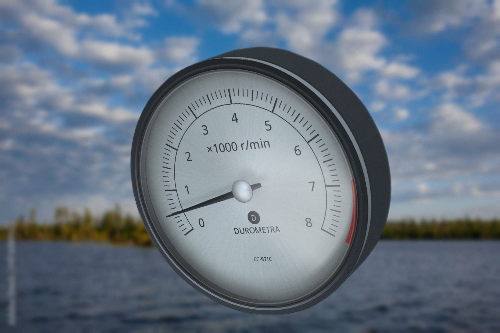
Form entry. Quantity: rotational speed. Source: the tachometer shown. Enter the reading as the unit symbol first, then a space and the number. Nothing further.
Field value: rpm 500
